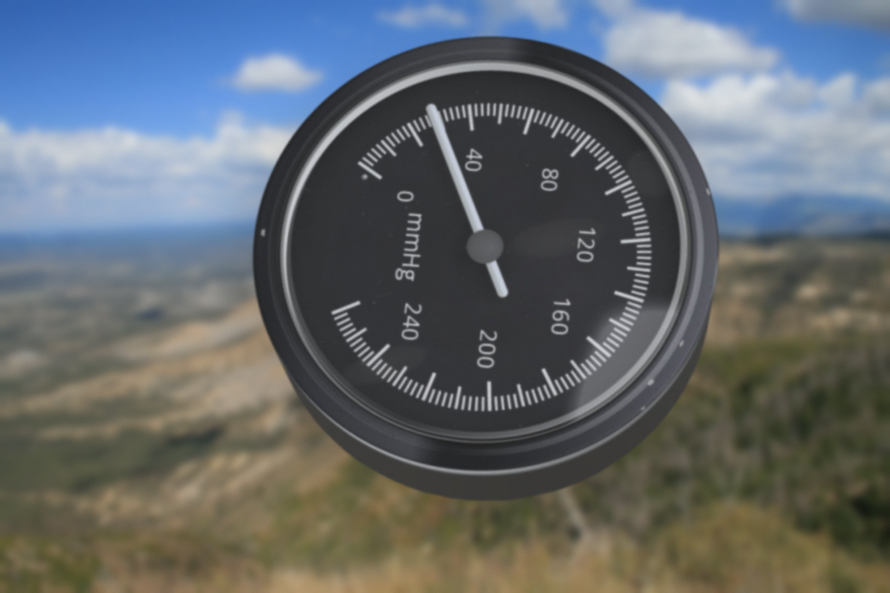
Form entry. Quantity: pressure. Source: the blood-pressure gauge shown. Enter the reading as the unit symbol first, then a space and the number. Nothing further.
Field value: mmHg 28
